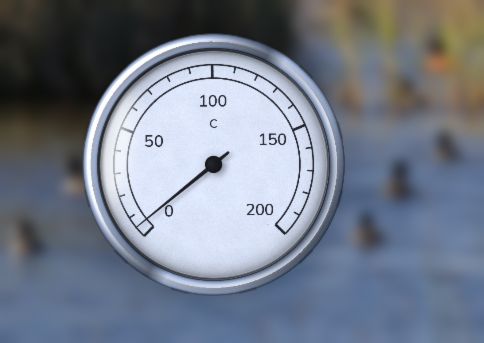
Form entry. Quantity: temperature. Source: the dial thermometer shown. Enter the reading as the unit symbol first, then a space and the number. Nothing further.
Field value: °C 5
